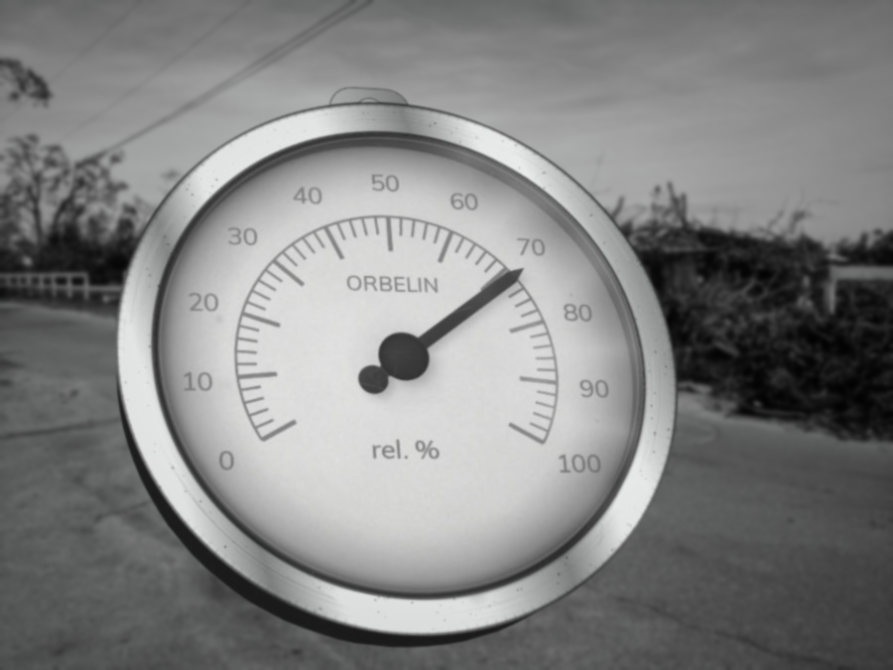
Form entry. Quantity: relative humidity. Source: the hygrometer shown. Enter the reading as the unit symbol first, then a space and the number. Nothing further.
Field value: % 72
